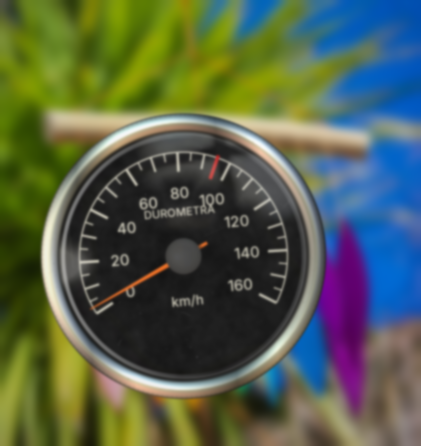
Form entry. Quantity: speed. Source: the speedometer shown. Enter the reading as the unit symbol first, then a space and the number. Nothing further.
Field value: km/h 2.5
